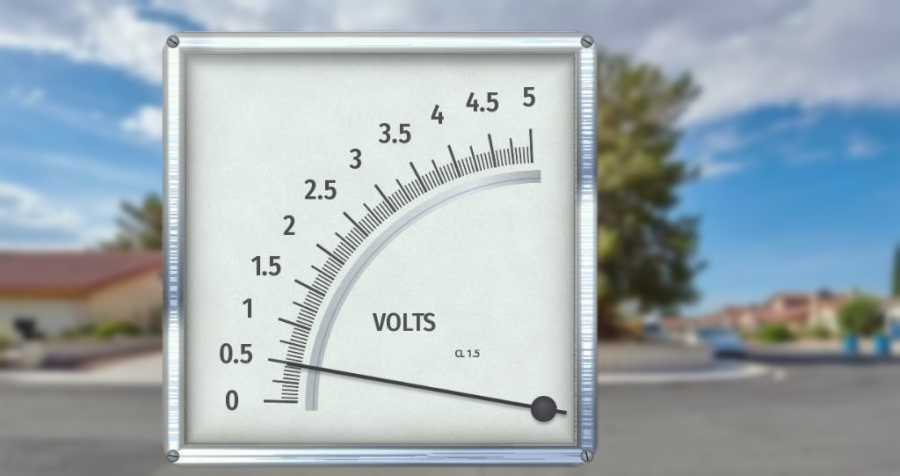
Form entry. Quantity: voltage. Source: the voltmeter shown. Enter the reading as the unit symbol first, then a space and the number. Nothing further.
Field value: V 0.5
